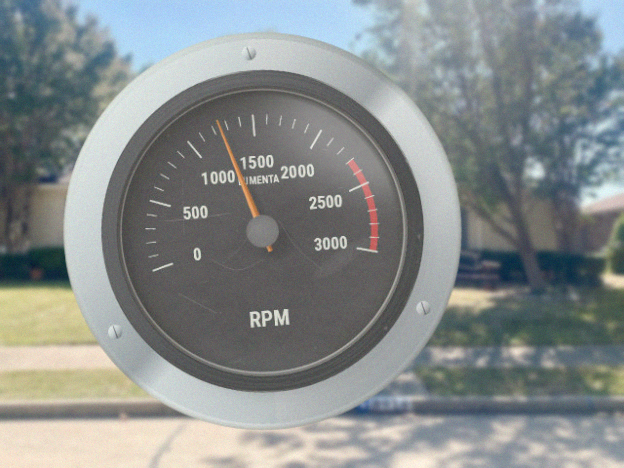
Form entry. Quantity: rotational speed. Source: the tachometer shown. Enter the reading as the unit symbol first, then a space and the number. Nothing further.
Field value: rpm 1250
